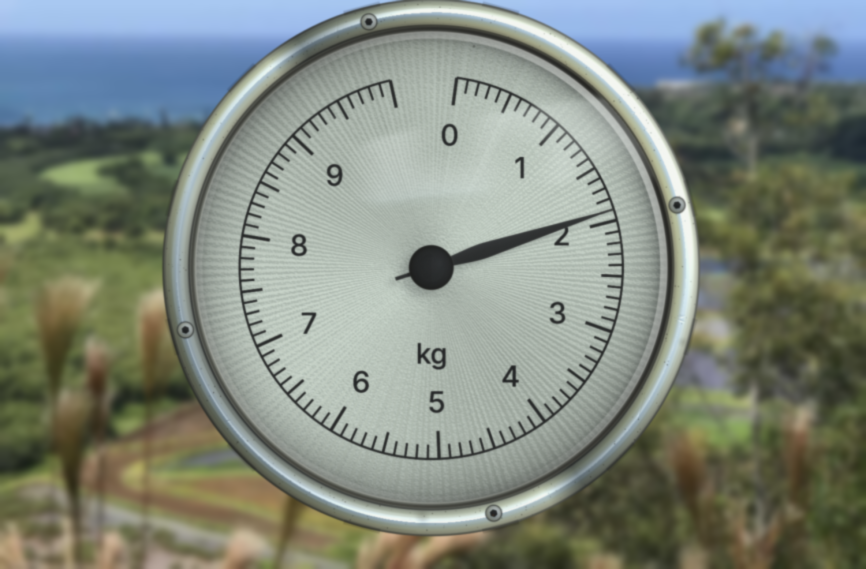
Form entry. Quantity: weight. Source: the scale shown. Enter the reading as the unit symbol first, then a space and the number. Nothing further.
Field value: kg 1.9
